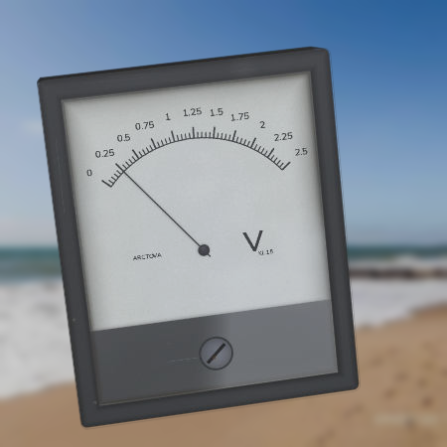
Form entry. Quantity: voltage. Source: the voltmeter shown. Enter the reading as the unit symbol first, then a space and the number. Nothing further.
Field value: V 0.25
